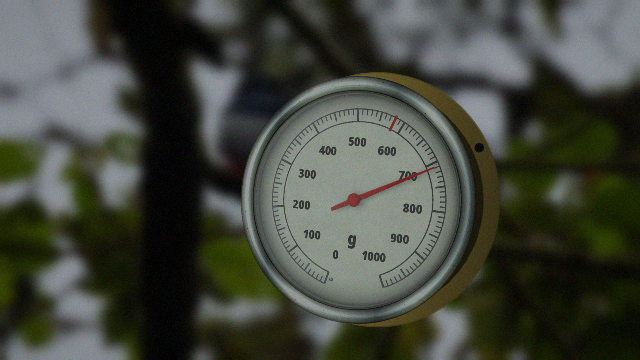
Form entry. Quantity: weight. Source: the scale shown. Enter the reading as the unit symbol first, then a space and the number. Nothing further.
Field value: g 710
